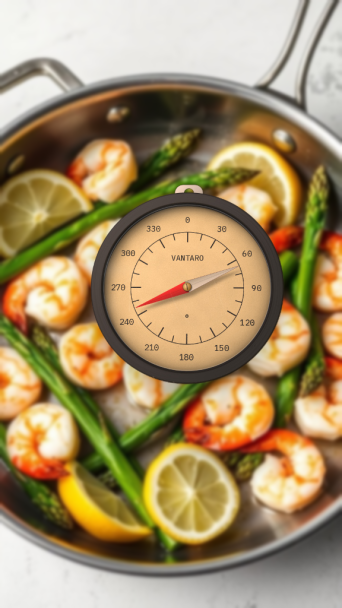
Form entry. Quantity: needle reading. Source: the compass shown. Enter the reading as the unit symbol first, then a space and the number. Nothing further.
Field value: ° 247.5
